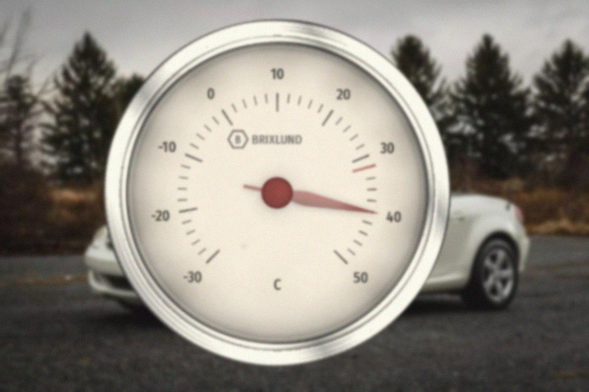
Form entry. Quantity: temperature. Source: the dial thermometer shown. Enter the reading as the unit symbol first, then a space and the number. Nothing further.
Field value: °C 40
